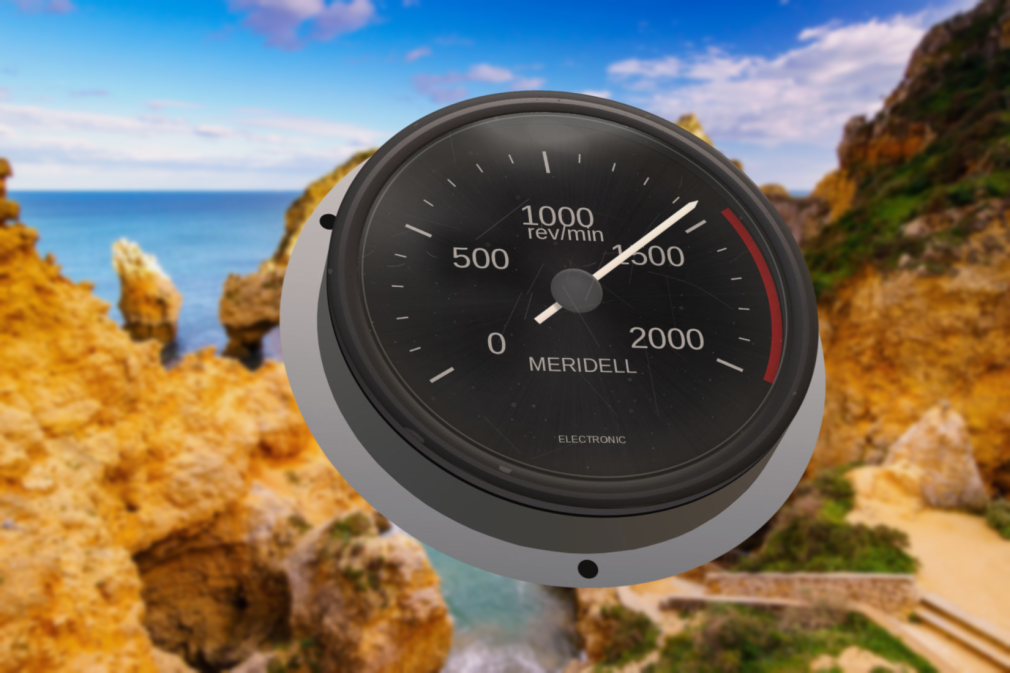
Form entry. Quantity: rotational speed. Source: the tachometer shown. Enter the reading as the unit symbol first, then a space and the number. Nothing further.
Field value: rpm 1450
